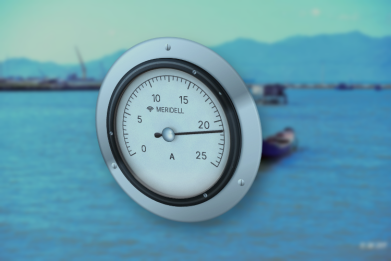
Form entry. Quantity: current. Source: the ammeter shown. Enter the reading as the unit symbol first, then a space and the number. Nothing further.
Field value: A 21
